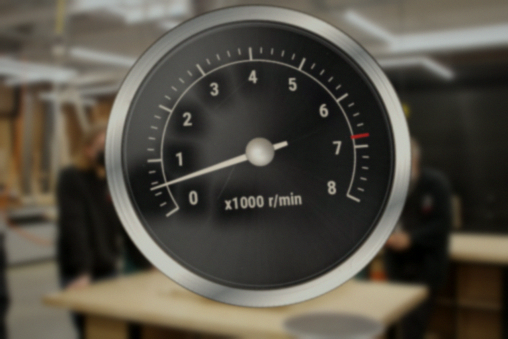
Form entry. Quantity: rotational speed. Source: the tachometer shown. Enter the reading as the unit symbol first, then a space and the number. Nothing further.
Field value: rpm 500
